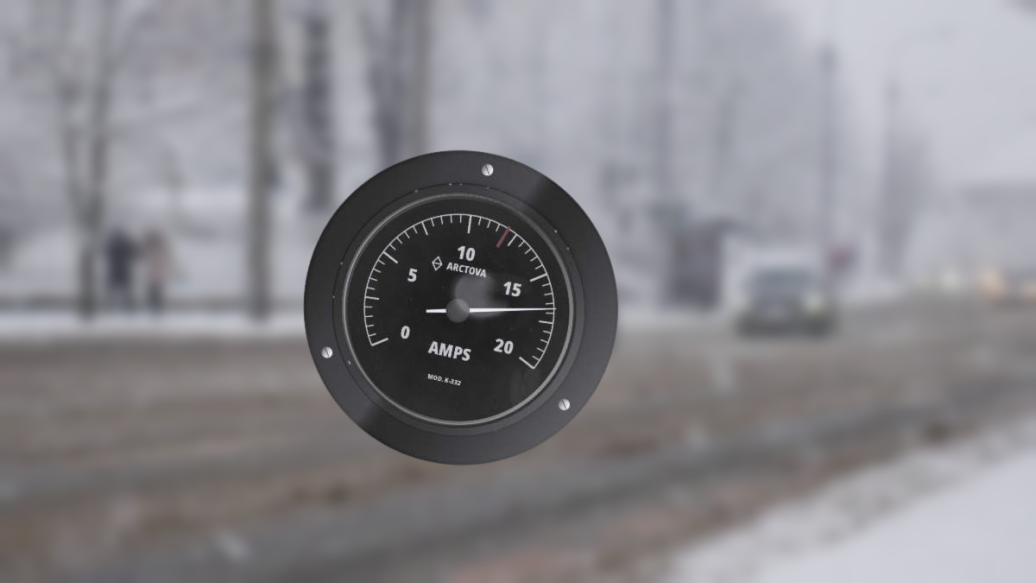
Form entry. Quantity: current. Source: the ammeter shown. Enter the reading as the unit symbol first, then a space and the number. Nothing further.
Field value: A 16.75
